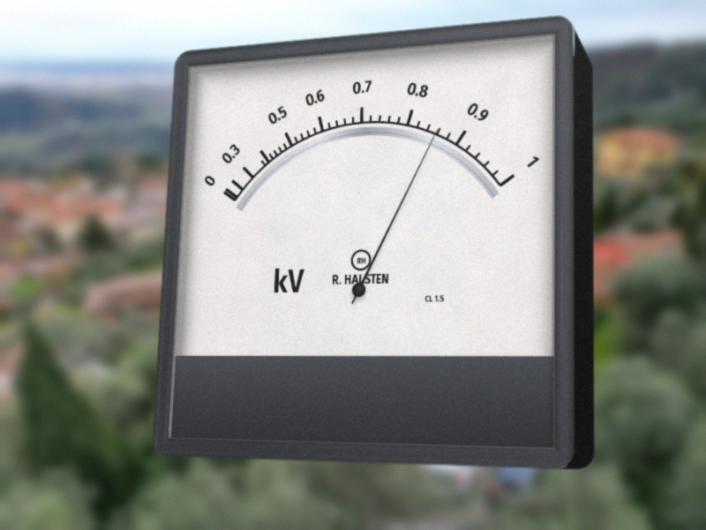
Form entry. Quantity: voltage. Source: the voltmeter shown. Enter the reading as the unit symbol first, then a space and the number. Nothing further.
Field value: kV 0.86
